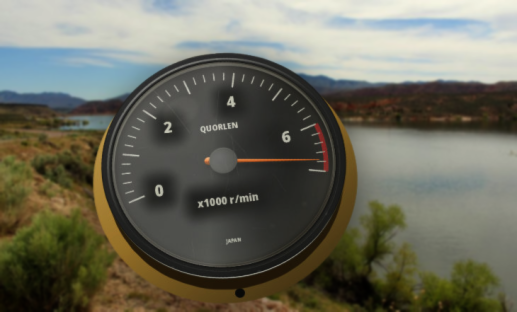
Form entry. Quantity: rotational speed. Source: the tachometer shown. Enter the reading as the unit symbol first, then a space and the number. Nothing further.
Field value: rpm 6800
